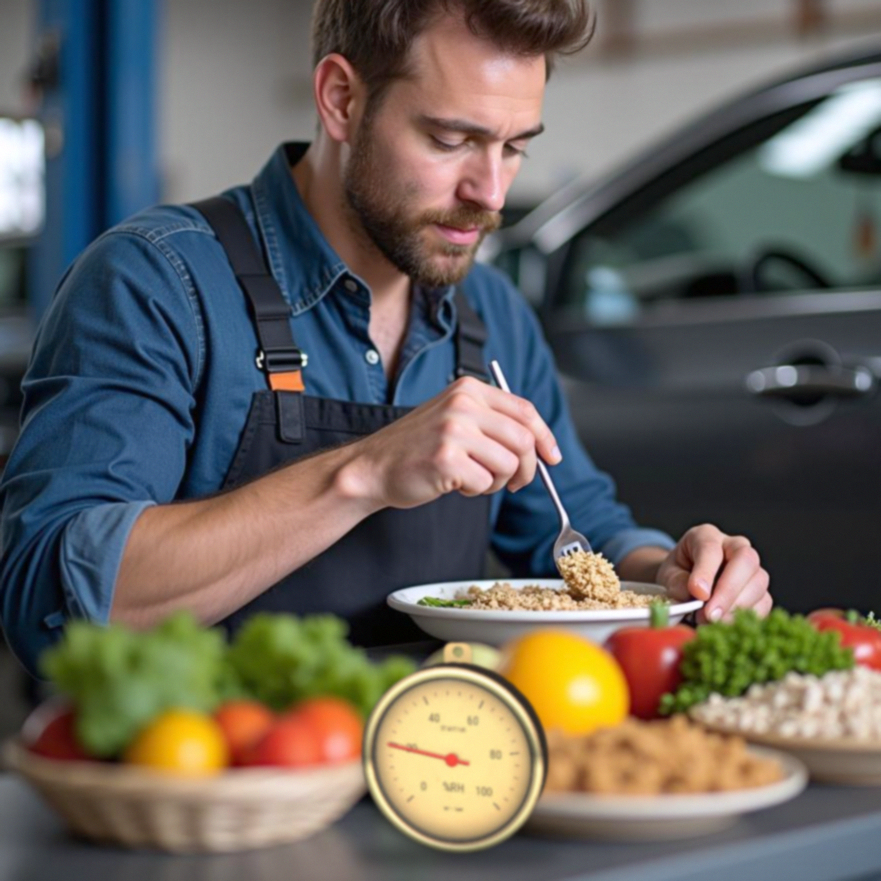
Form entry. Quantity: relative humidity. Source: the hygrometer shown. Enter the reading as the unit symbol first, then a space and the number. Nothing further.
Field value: % 20
